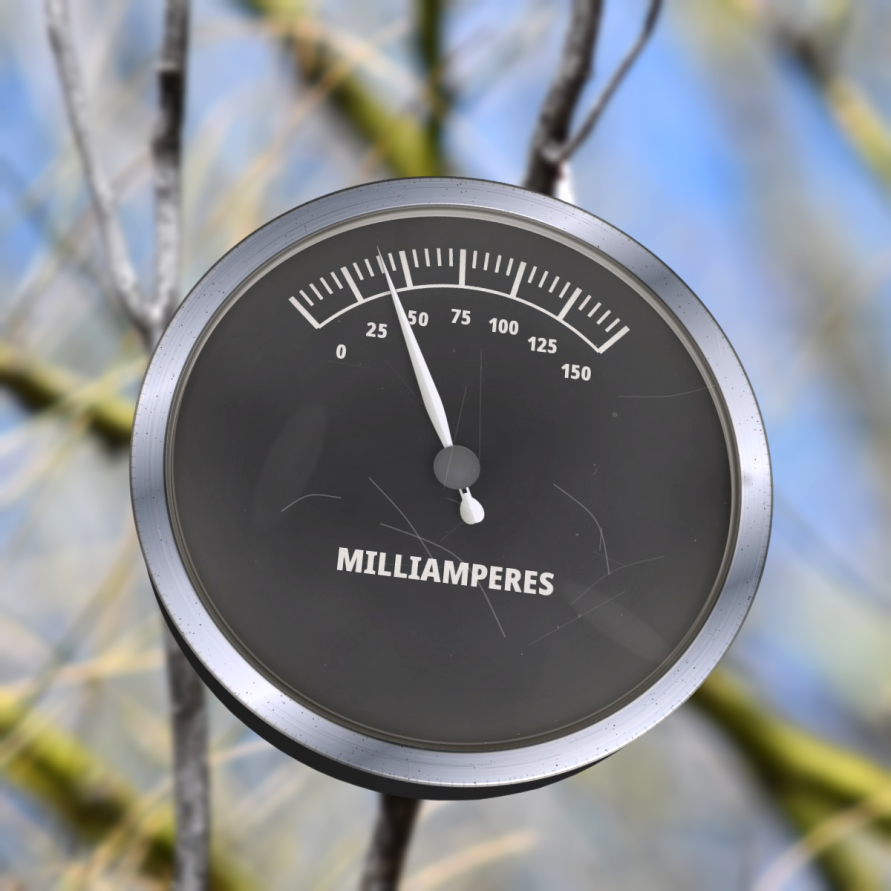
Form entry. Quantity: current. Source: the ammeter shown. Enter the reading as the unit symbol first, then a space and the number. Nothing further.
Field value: mA 40
